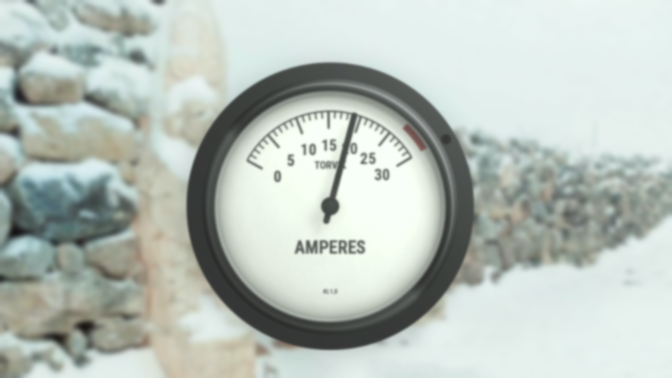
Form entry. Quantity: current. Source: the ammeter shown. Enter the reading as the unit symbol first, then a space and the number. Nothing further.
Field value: A 19
